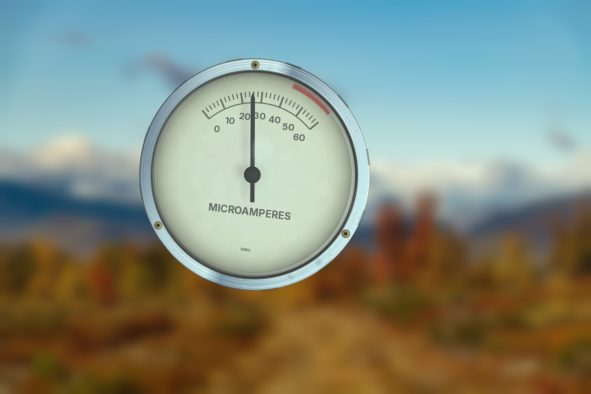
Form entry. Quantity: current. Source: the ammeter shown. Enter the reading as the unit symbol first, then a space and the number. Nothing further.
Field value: µA 26
